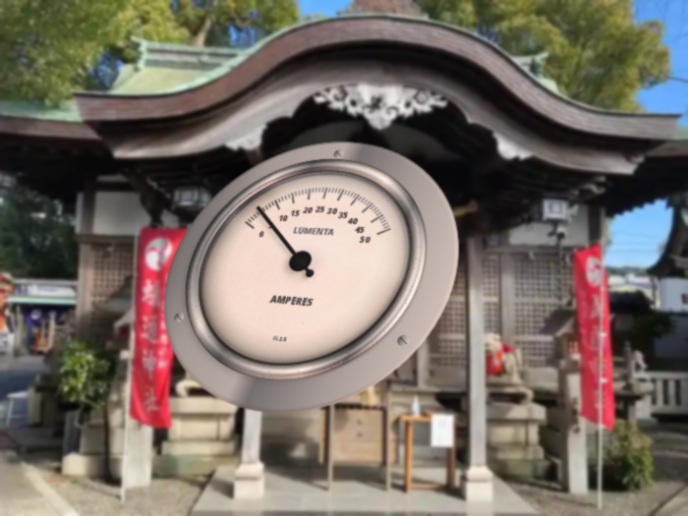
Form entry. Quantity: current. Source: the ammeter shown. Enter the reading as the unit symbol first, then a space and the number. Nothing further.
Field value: A 5
